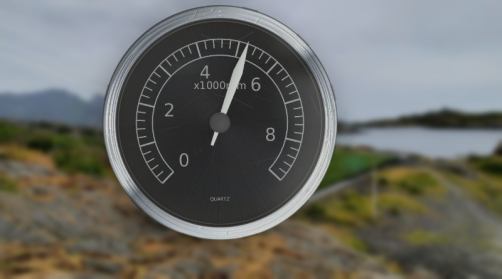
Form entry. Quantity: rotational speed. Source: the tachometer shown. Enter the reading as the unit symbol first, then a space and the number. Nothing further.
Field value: rpm 5200
